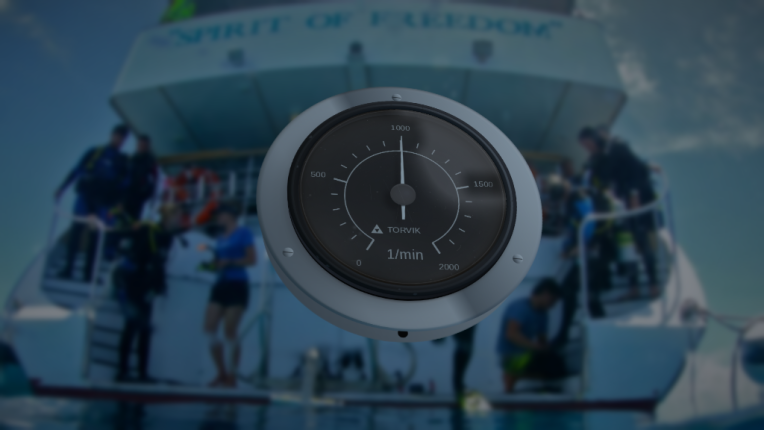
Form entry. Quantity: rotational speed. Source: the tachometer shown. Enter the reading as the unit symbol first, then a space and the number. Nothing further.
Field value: rpm 1000
